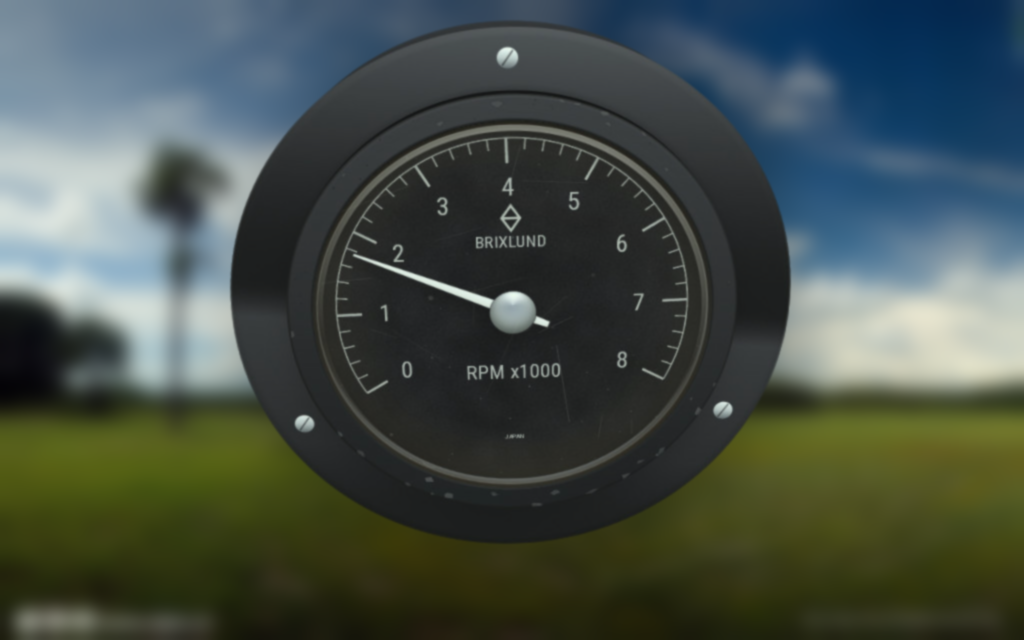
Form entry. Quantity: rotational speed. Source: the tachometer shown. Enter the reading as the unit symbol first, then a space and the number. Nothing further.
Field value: rpm 1800
